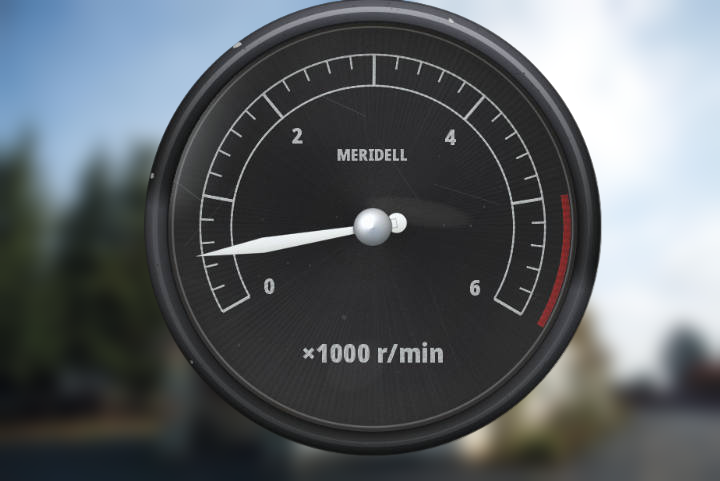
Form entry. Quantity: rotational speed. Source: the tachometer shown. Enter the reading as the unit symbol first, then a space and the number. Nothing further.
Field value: rpm 500
